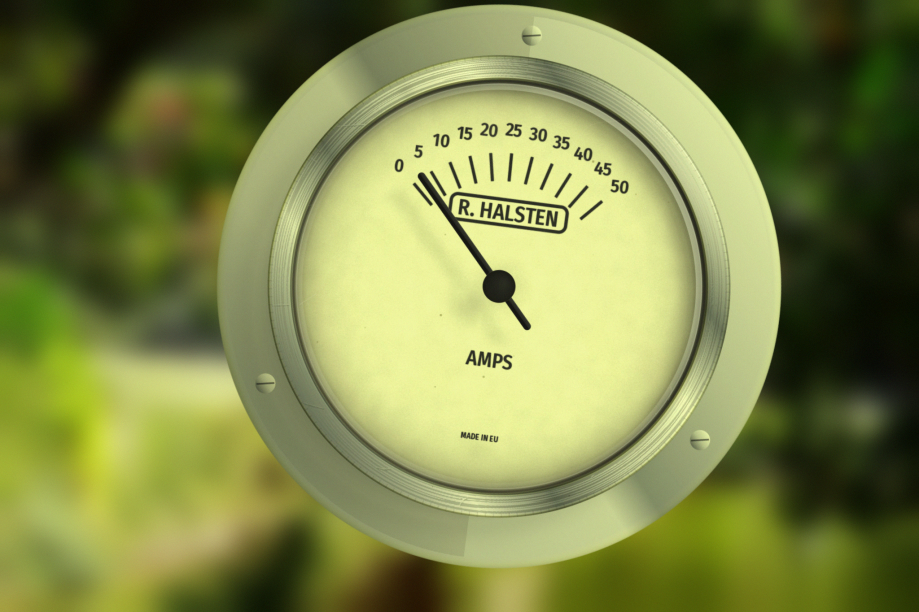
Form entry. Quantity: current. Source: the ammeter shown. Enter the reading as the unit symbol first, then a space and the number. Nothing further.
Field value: A 2.5
